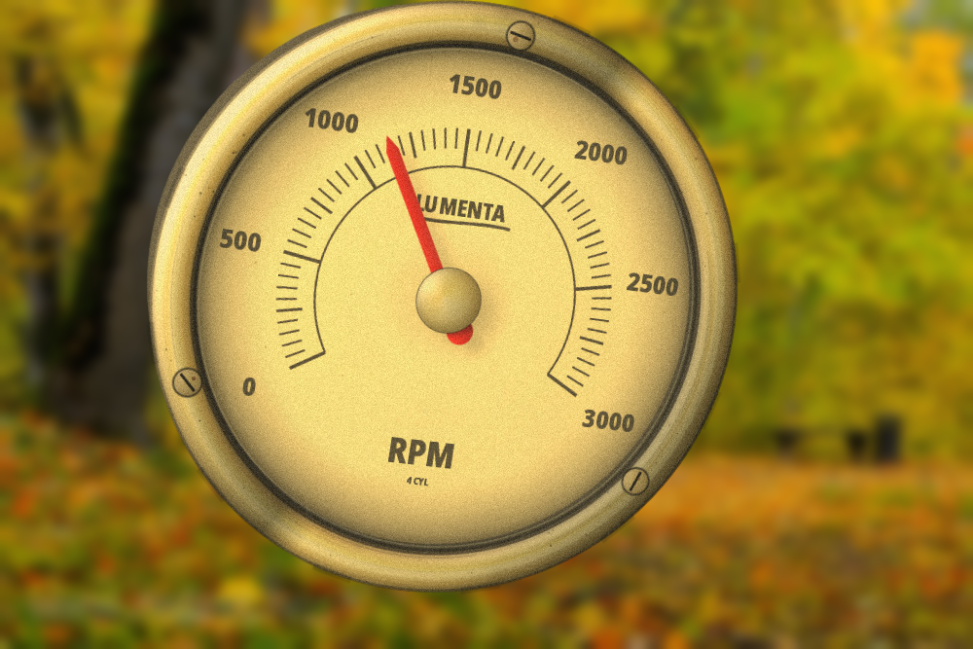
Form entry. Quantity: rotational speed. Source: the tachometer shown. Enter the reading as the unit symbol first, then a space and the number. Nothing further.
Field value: rpm 1150
